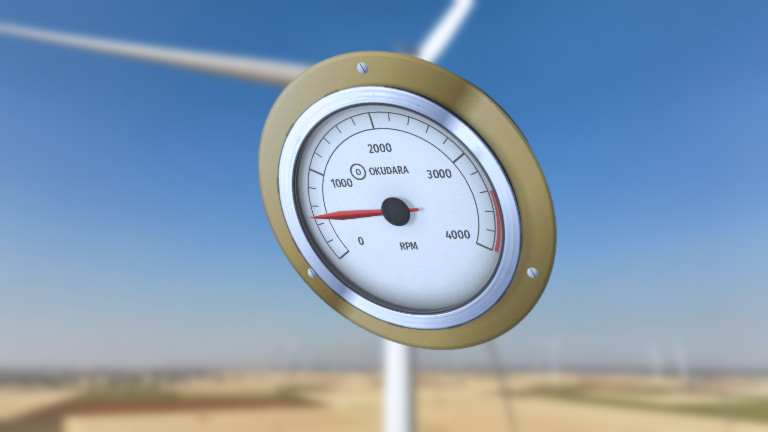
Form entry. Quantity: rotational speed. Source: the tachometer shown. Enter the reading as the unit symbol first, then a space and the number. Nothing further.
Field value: rpm 500
